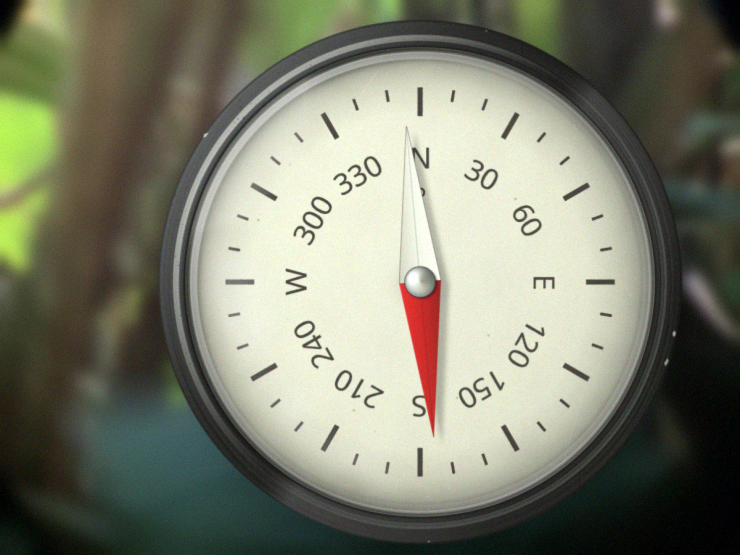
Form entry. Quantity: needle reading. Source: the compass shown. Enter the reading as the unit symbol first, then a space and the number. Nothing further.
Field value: ° 175
